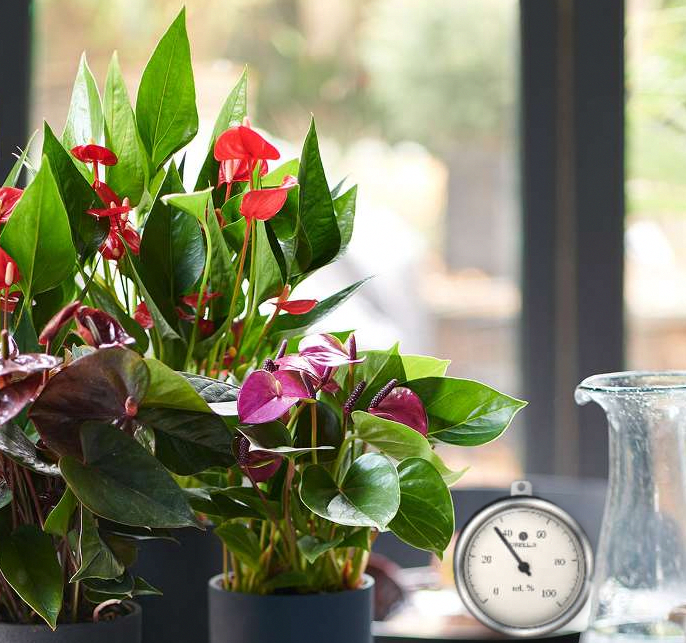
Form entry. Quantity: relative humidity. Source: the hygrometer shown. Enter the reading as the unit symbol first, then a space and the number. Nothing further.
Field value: % 36
